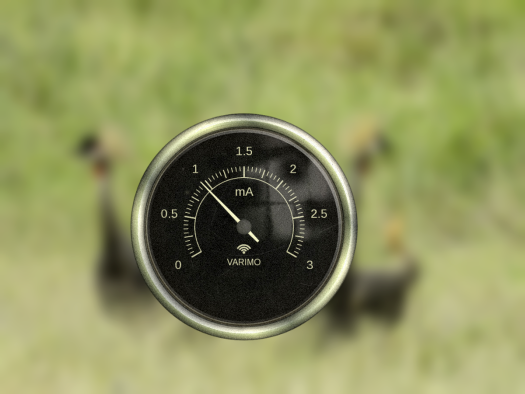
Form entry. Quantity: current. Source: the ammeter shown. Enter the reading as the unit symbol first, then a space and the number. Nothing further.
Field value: mA 0.95
